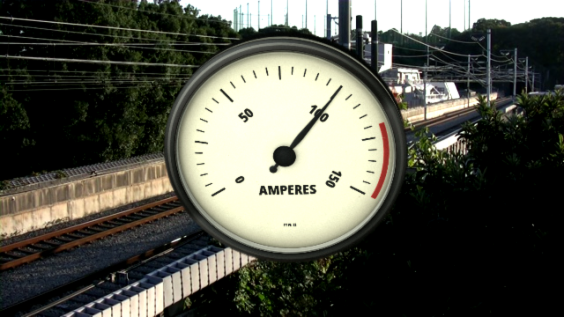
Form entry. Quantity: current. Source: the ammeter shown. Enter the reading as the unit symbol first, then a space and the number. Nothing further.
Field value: A 100
